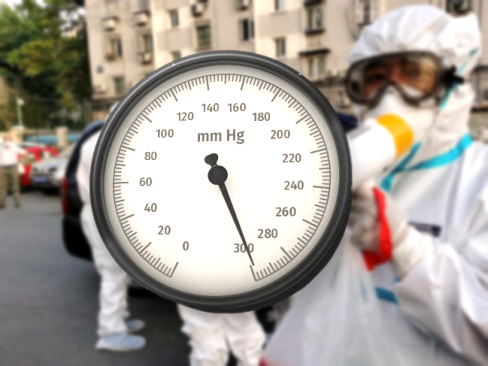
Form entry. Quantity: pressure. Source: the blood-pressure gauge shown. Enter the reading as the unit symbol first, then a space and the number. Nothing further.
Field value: mmHg 298
